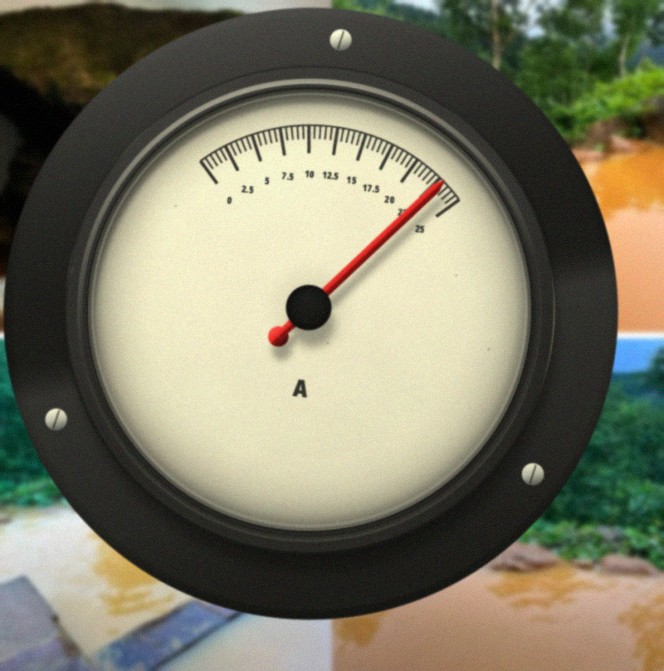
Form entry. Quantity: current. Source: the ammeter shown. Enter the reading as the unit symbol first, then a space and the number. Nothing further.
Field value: A 23
